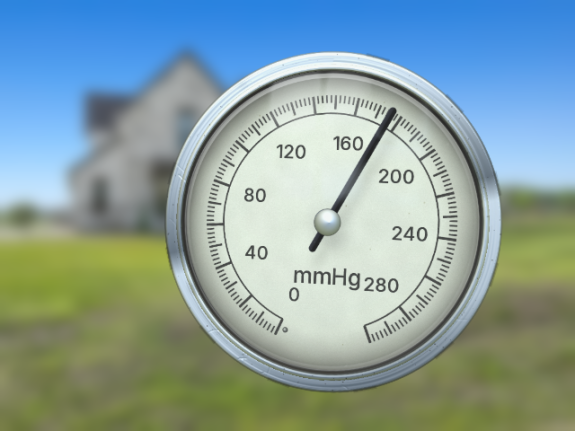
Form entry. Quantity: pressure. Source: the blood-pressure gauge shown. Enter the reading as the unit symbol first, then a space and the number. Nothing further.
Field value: mmHg 176
